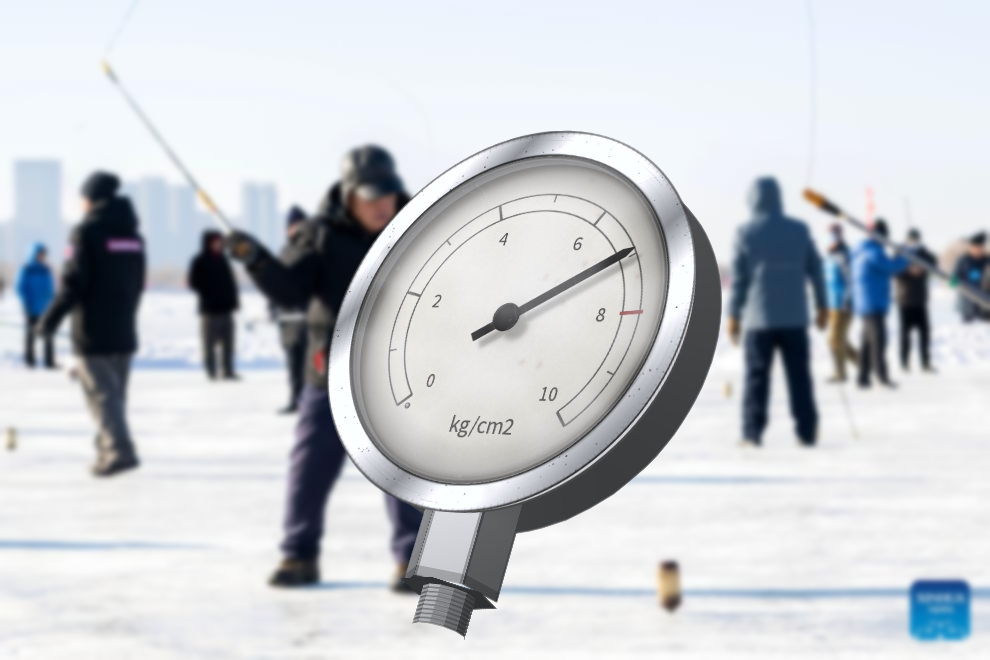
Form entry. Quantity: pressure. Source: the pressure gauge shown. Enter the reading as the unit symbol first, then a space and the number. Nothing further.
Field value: kg/cm² 7
